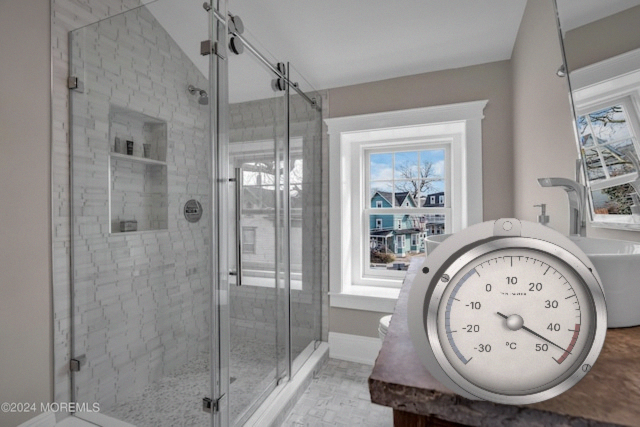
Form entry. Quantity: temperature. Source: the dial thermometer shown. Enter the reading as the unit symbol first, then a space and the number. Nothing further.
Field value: °C 46
